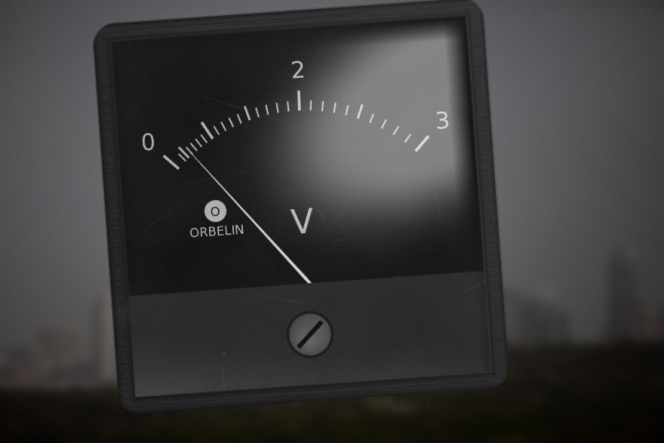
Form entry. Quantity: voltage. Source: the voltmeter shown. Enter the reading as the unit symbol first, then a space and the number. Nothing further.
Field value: V 0.6
